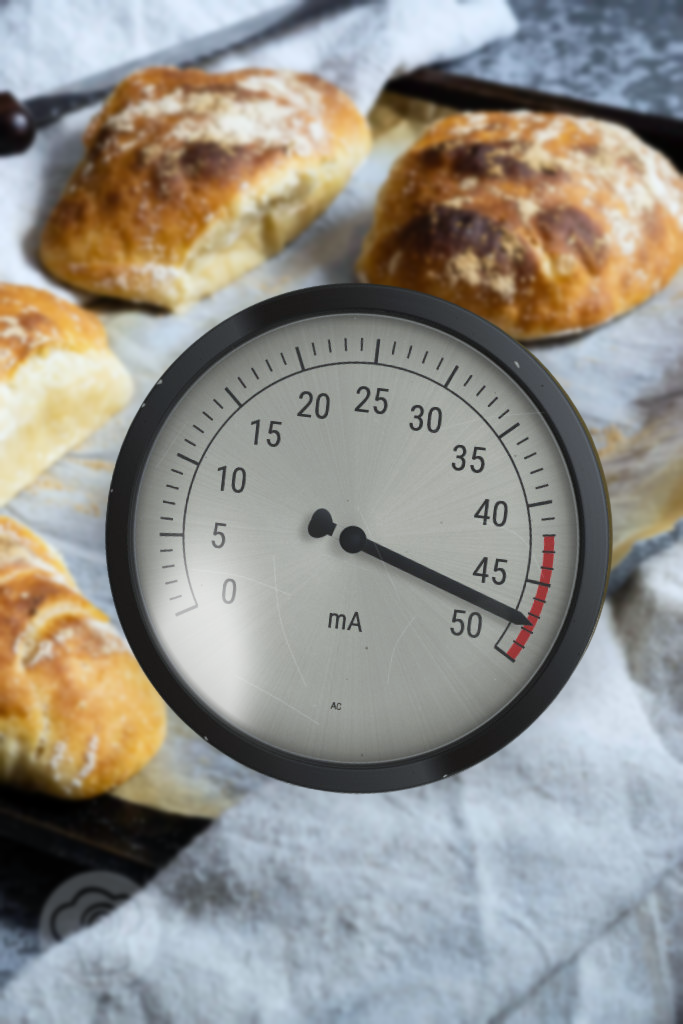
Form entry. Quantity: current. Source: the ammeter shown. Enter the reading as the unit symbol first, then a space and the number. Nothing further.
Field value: mA 47.5
